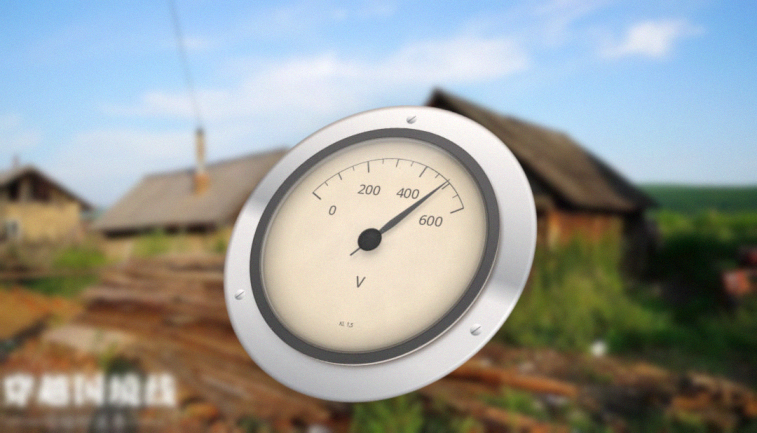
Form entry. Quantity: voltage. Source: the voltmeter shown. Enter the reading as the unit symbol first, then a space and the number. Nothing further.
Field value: V 500
